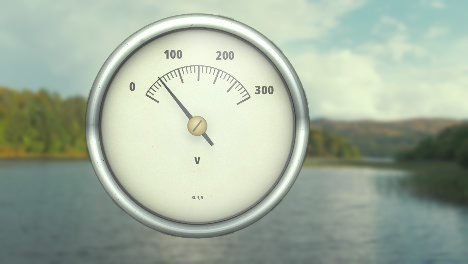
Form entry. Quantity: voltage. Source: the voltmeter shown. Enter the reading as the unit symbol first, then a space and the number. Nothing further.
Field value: V 50
